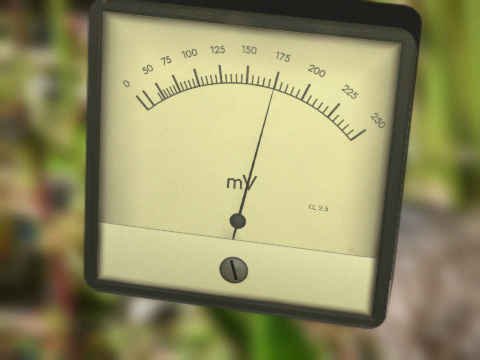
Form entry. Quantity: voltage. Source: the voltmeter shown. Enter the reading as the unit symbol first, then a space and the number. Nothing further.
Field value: mV 175
